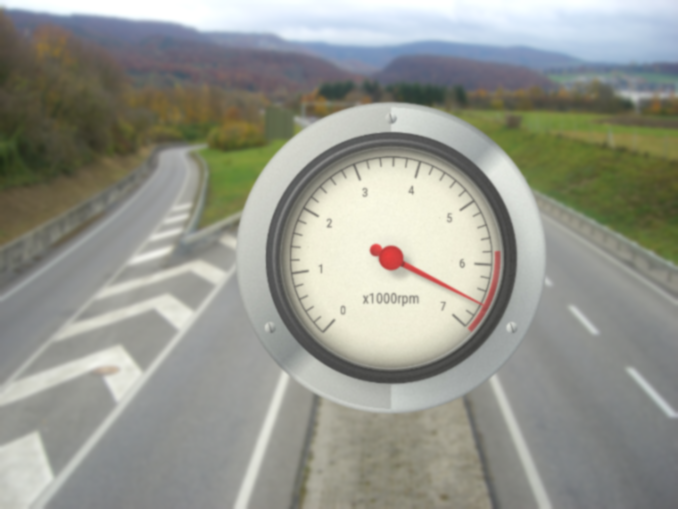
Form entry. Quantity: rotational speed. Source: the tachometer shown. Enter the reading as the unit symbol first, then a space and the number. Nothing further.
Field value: rpm 6600
